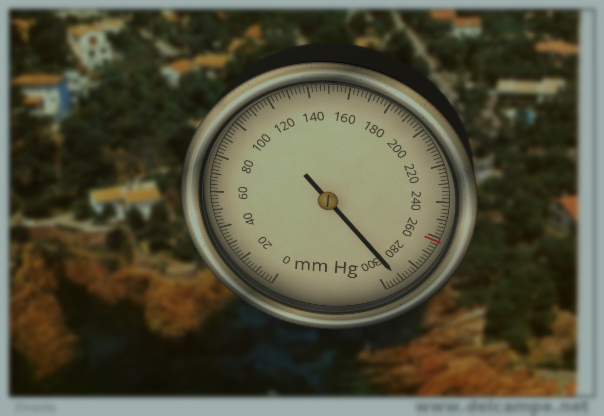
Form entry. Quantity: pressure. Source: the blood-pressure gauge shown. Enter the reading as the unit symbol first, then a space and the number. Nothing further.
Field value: mmHg 290
